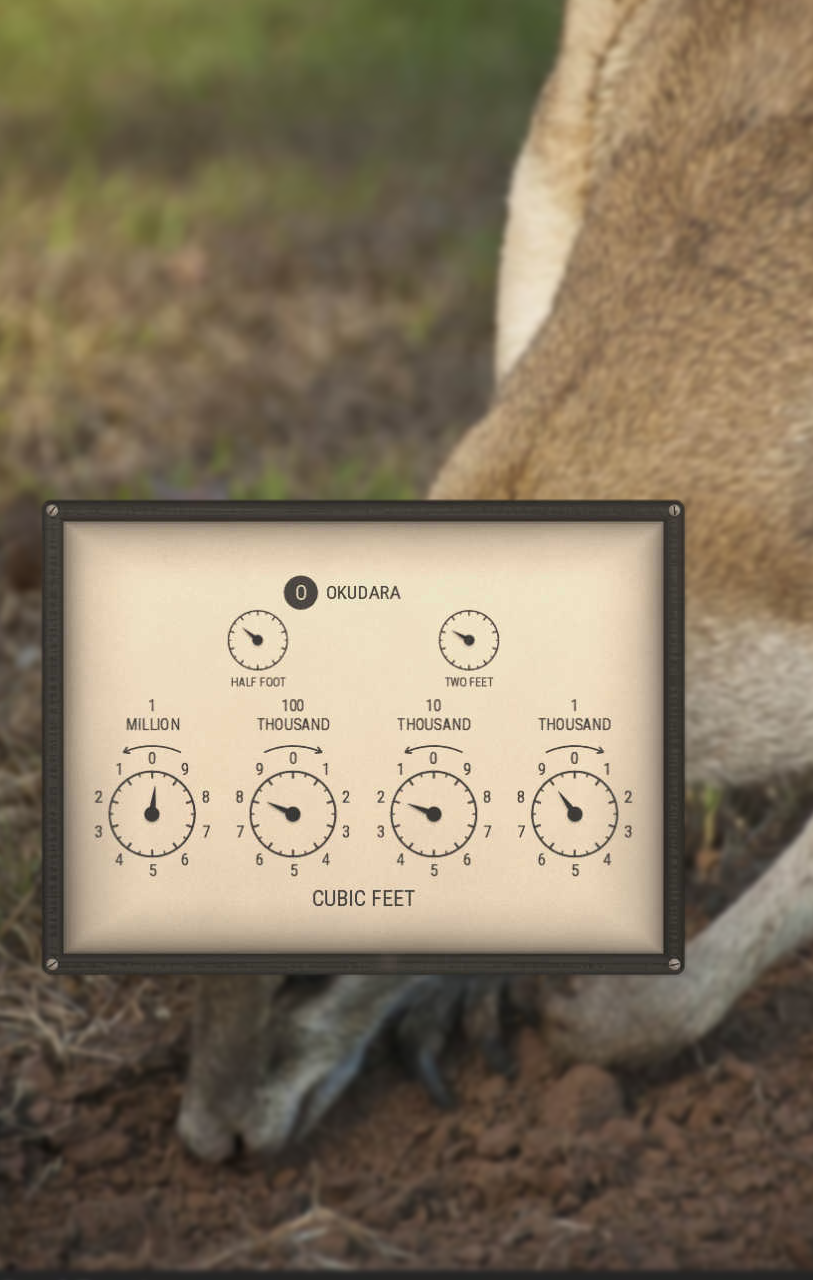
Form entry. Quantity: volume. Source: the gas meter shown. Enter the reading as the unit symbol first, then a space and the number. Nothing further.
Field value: ft³ 981900
